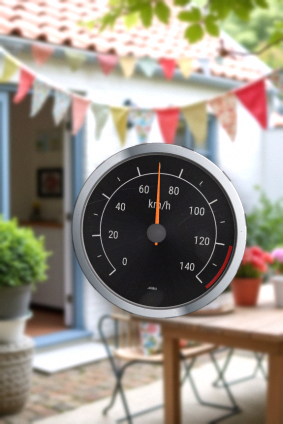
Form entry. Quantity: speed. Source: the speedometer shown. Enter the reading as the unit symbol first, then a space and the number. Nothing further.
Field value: km/h 70
